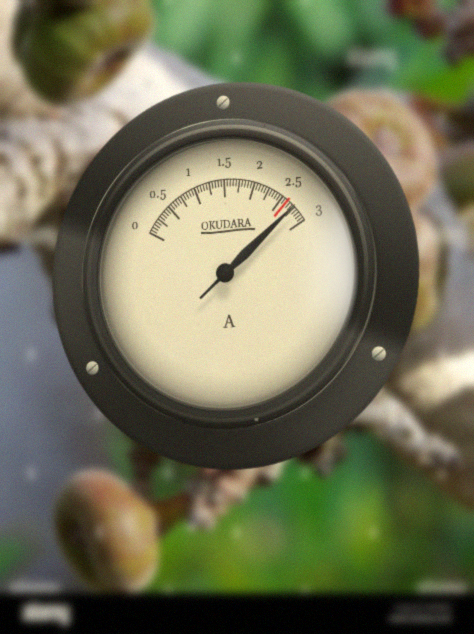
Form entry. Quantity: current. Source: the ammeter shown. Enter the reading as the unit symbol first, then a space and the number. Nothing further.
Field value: A 2.75
